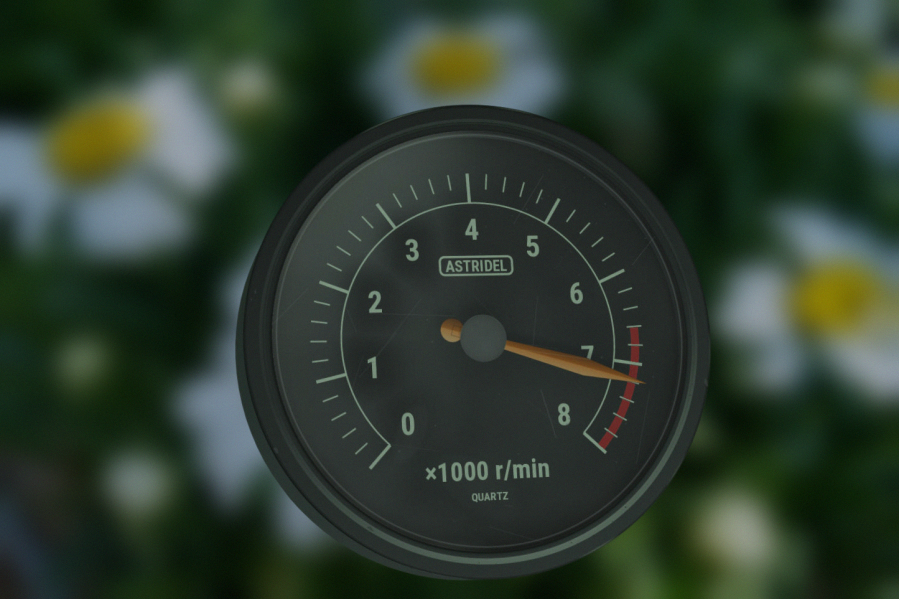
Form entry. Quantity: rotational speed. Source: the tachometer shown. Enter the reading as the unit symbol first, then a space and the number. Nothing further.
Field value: rpm 7200
